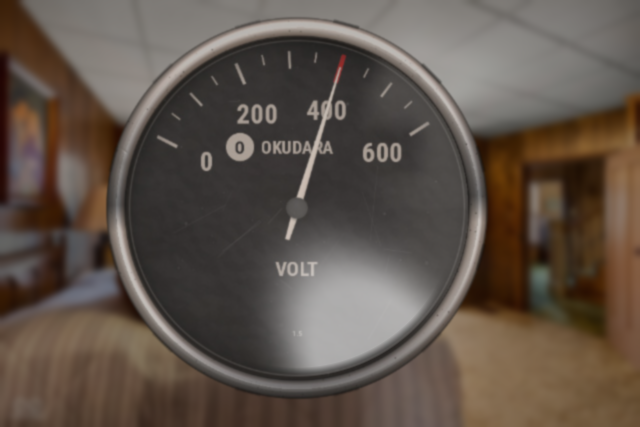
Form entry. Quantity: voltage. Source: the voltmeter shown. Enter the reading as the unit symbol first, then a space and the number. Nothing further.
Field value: V 400
